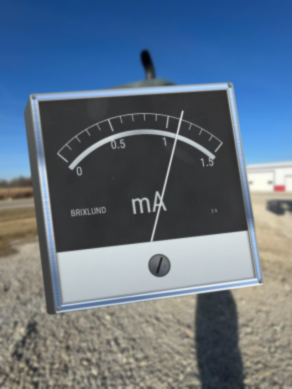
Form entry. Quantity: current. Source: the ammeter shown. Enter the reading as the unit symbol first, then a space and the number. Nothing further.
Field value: mA 1.1
